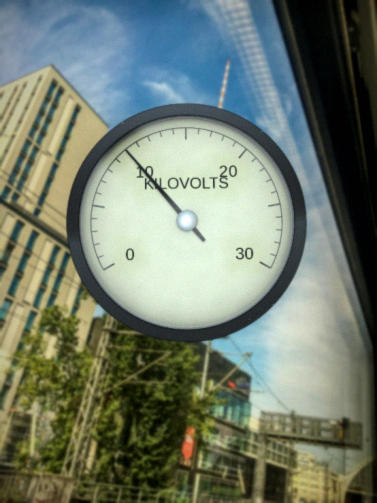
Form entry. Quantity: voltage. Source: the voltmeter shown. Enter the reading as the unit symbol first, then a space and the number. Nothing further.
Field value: kV 10
